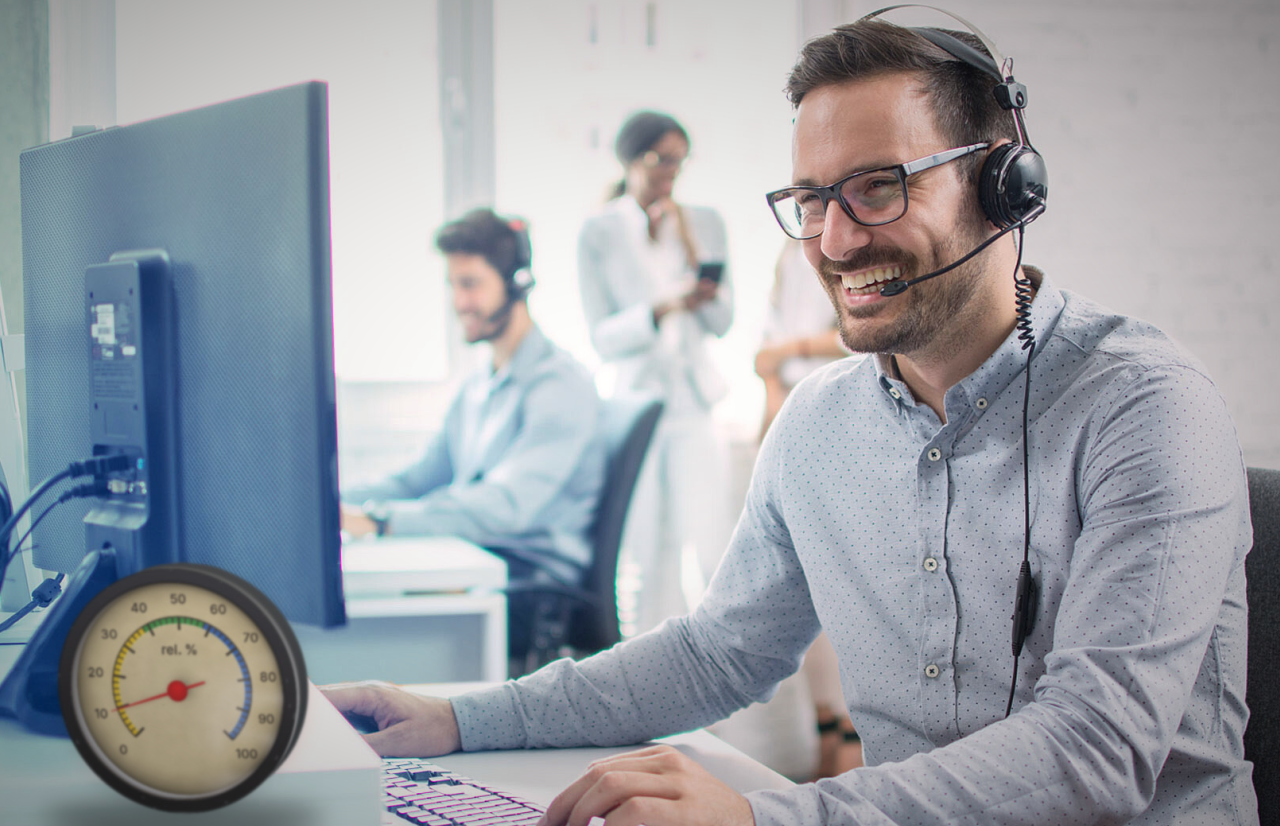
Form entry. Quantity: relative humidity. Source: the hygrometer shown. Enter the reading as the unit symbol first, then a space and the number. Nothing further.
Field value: % 10
